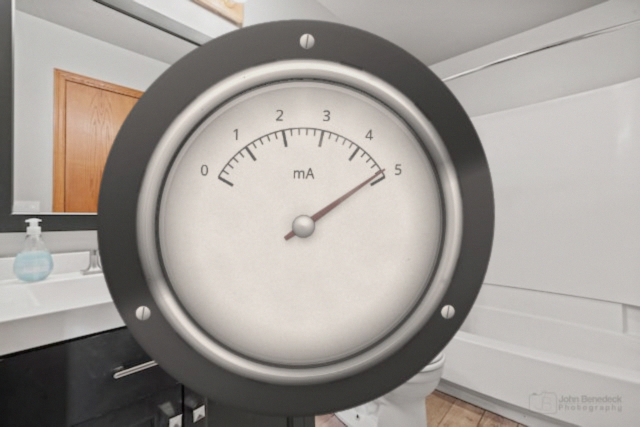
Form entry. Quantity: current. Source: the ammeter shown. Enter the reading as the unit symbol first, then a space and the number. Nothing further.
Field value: mA 4.8
